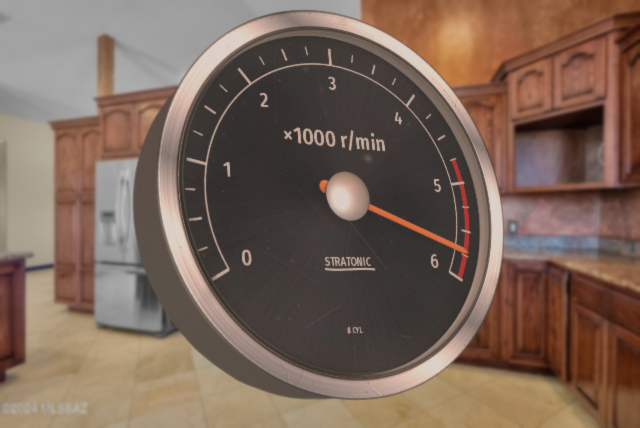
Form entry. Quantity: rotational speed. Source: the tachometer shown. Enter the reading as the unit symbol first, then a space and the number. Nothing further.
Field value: rpm 5750
